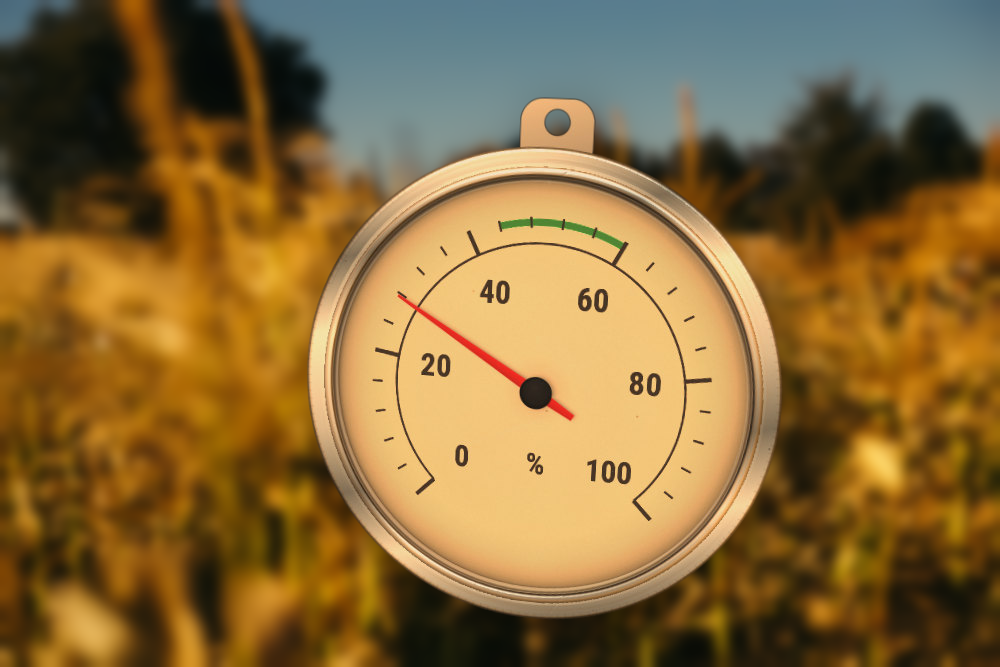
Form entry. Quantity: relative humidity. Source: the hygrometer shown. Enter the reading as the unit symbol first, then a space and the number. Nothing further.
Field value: % 28
